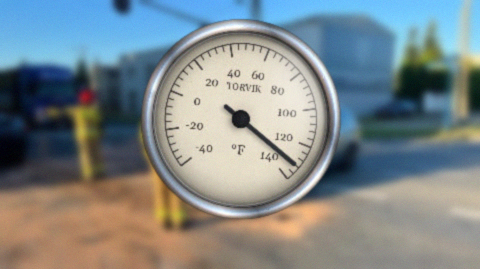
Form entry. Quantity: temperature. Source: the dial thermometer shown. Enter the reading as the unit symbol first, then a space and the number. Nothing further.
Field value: °F 132
